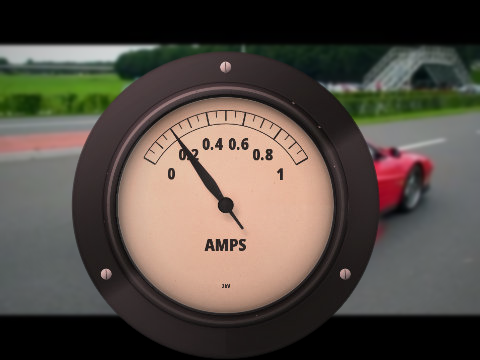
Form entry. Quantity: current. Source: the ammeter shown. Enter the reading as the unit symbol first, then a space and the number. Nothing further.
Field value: A 0.2
